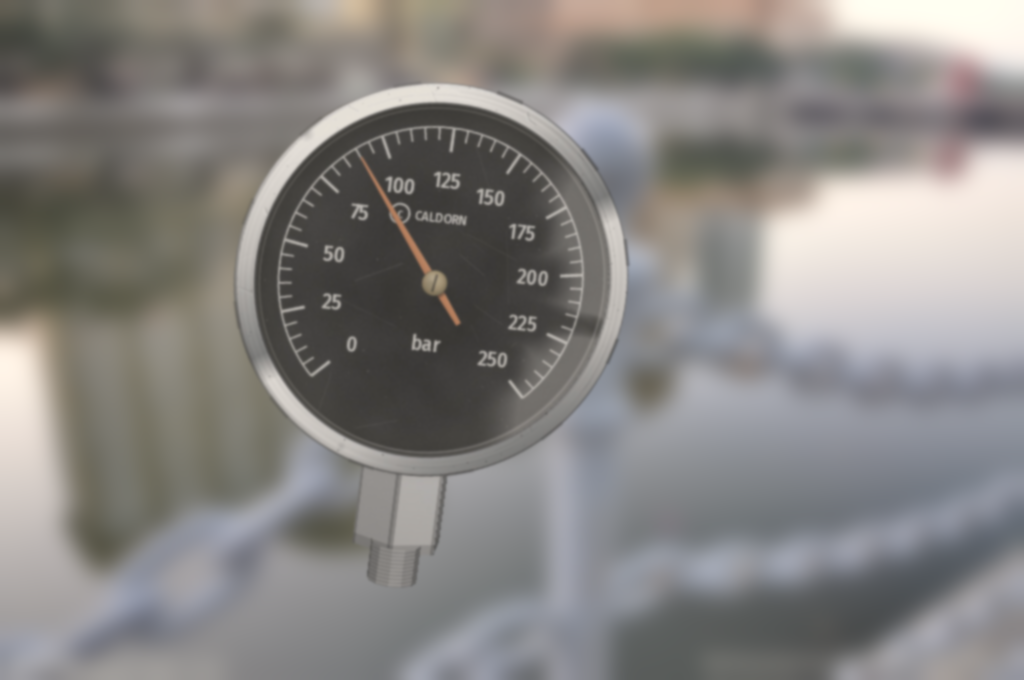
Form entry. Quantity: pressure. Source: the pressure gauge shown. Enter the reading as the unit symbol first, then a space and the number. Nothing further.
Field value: bar 90
